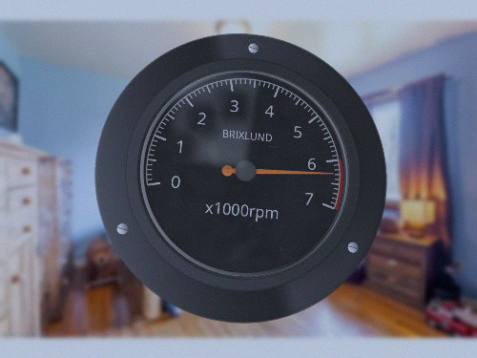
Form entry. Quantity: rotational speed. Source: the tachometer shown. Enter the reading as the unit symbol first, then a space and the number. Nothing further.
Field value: rpm 6300
